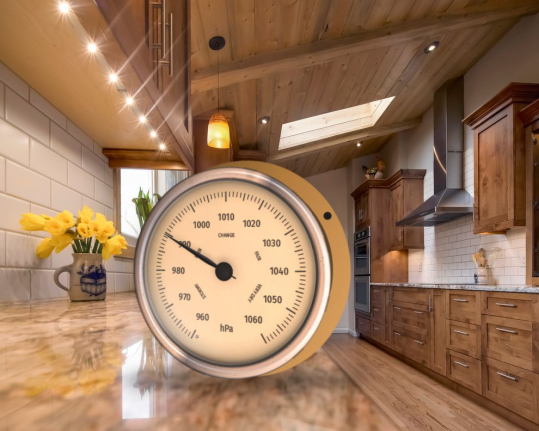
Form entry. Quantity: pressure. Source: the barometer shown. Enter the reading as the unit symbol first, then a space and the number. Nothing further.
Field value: hPa 990
